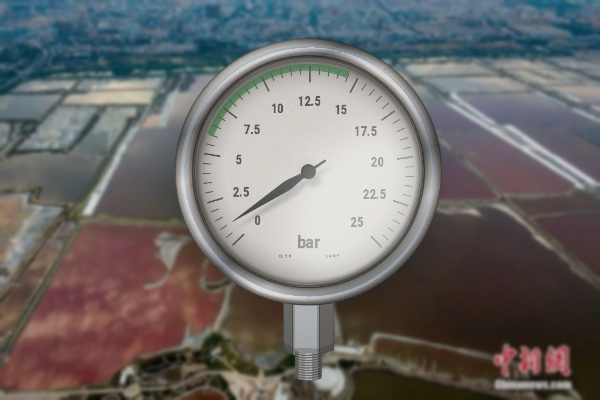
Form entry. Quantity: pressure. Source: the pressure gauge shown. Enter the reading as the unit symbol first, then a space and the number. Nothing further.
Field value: bar 1
